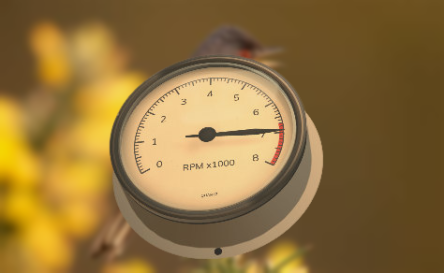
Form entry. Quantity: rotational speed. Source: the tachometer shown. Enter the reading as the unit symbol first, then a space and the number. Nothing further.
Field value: rpm 7000
